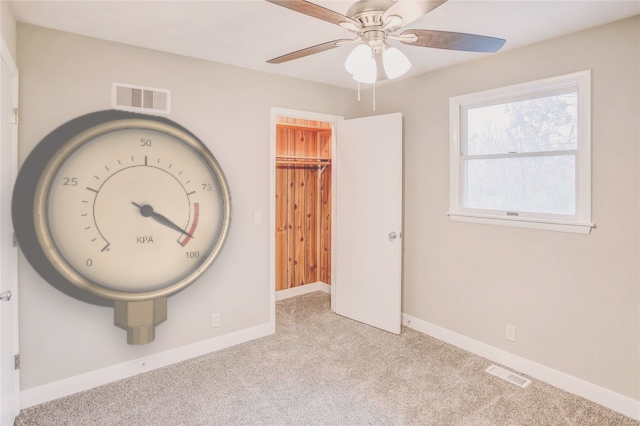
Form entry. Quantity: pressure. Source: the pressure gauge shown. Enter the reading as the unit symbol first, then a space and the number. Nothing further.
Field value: kPa 95
